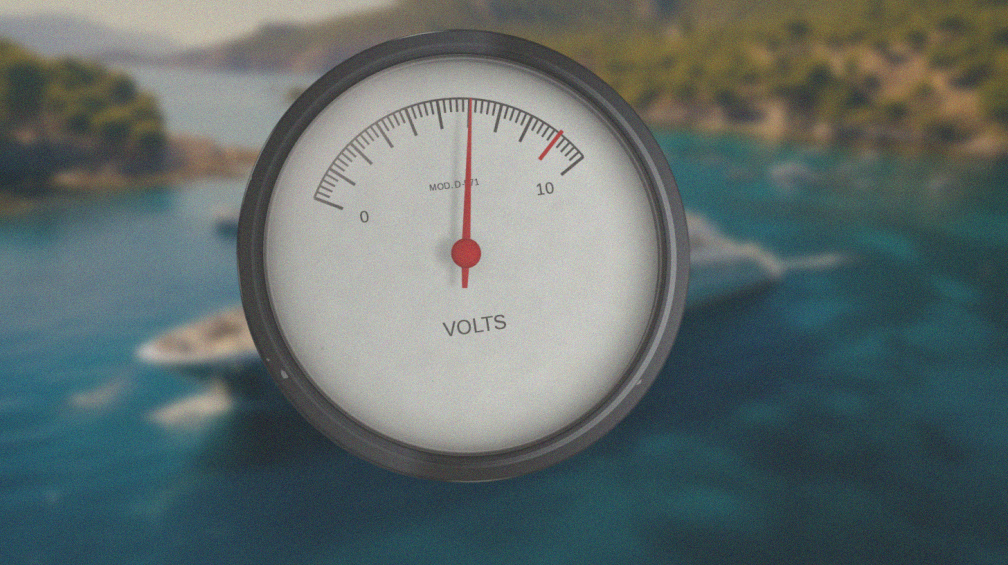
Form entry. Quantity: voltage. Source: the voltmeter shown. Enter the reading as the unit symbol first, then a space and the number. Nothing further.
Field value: V 6
